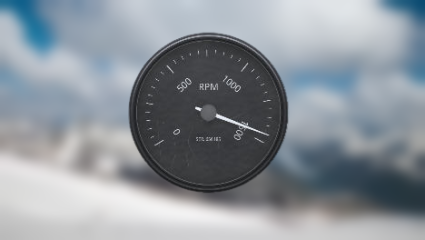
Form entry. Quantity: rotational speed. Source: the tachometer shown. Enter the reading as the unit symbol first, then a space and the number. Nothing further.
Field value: rpm 1450
